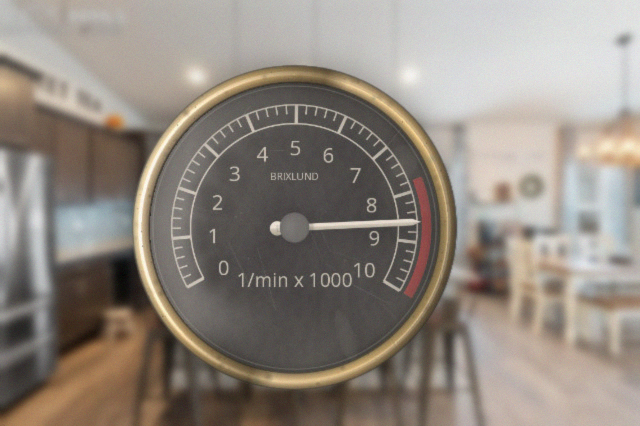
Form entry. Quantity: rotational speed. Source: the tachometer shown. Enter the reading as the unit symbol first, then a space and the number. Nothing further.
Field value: rpm 8600
